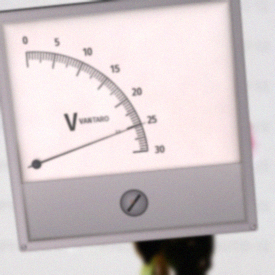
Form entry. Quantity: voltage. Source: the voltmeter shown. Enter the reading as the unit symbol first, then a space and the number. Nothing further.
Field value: V 25
